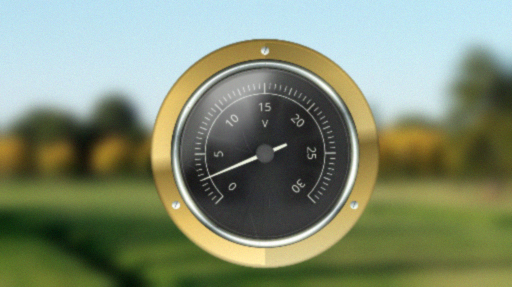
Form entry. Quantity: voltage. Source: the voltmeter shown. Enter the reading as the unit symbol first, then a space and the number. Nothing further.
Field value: V 2.5
